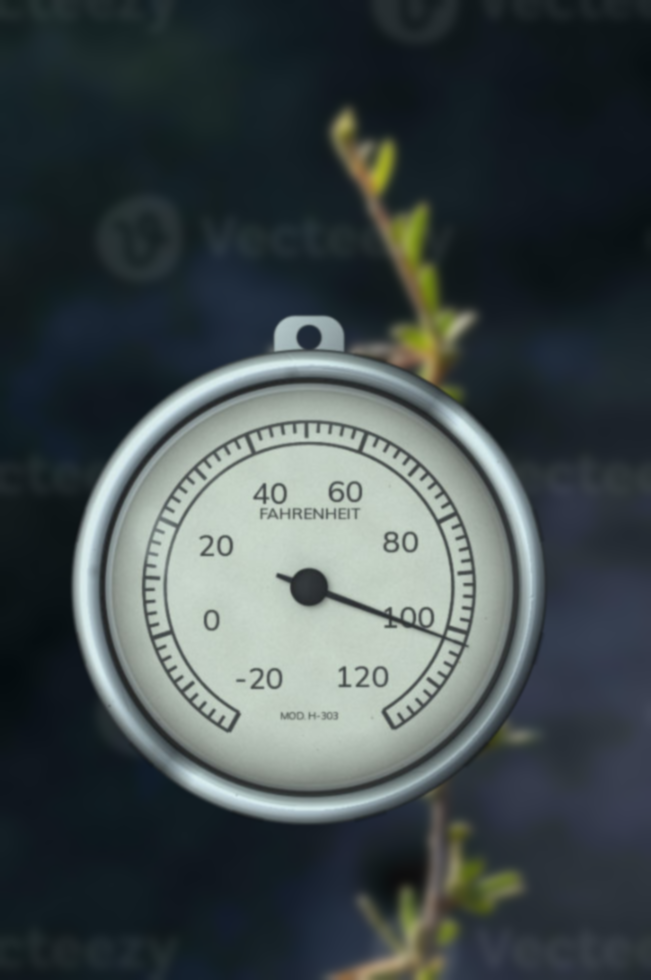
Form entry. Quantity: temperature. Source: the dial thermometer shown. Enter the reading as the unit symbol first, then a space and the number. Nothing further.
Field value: °F 102
